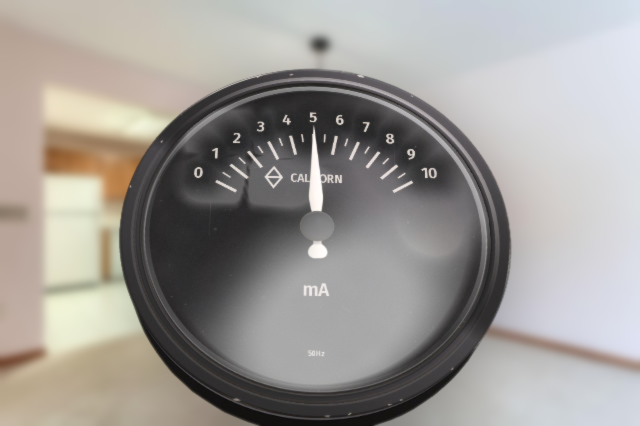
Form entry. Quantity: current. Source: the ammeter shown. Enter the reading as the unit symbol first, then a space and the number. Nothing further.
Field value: mA 5
